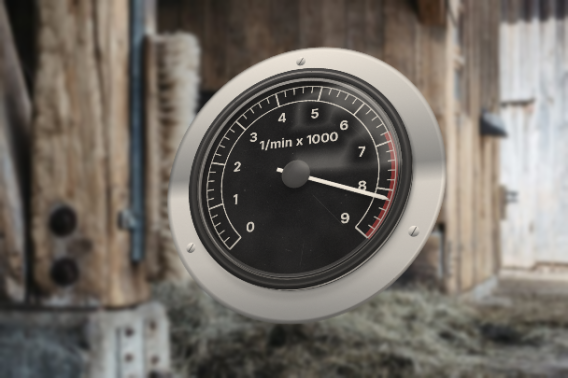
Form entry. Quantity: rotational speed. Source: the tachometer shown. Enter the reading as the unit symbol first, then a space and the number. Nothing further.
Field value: rpm 8200
